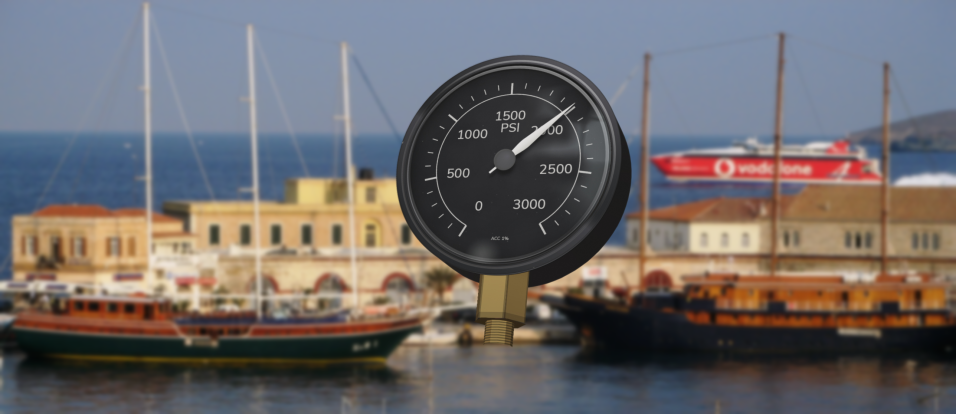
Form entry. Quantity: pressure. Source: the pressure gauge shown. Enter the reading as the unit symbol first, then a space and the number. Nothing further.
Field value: psi 2000
